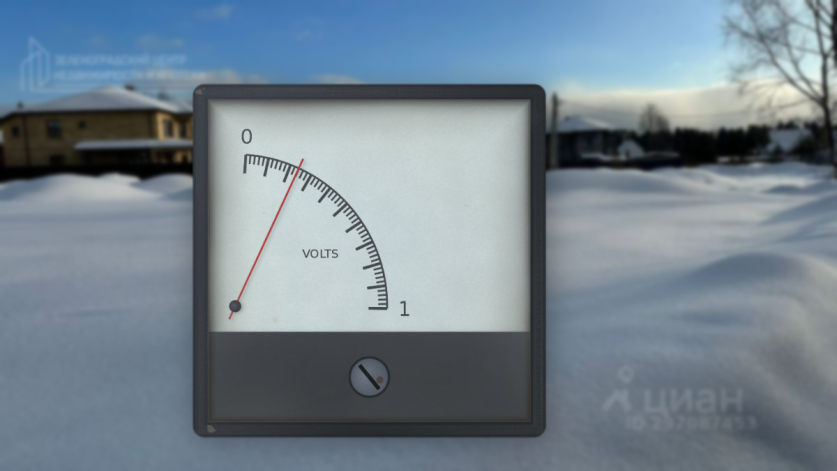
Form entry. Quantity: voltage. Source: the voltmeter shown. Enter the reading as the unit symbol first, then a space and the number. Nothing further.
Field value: V 0.24
